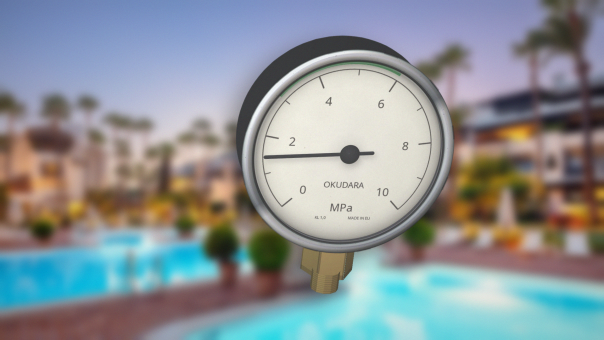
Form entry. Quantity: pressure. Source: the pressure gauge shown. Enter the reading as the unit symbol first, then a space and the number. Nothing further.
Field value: MPa 1.5
